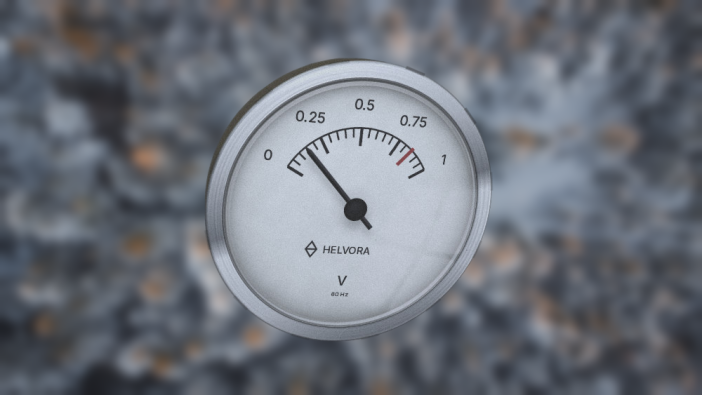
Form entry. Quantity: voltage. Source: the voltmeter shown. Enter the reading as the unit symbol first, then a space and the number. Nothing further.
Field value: V 0.15
